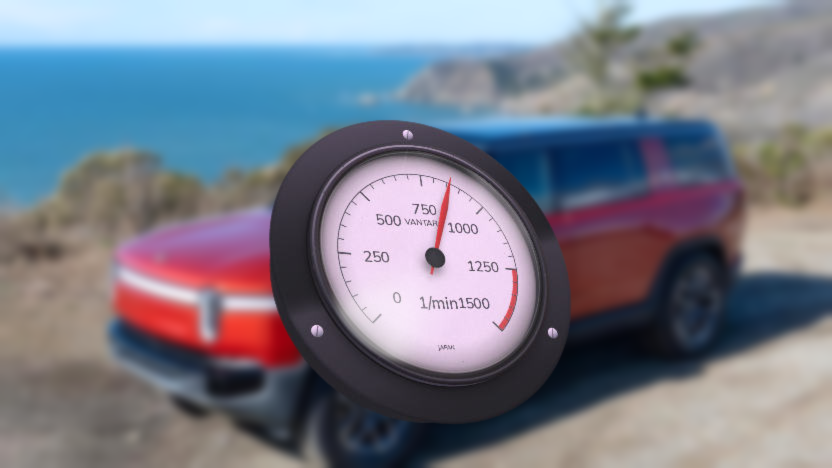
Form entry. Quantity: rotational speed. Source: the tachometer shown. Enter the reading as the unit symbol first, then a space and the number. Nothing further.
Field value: rpm 850
